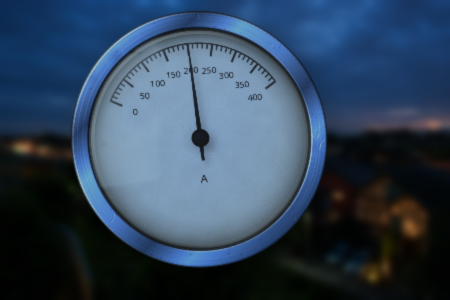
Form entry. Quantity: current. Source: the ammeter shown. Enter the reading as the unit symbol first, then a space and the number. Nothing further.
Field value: A 200
